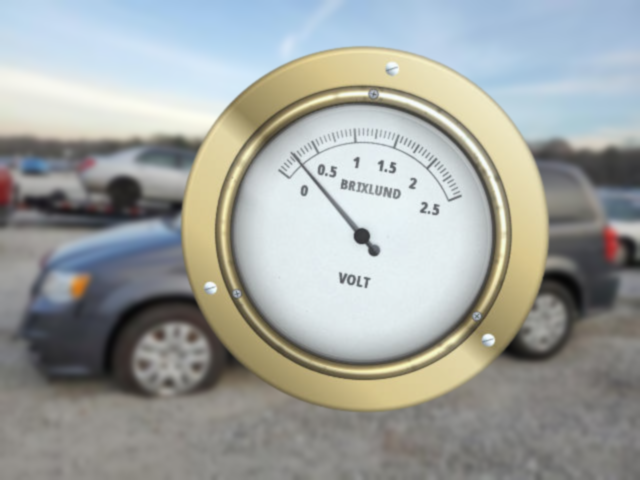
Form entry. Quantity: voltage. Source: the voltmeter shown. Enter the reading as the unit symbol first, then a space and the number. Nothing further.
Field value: V 0.25
